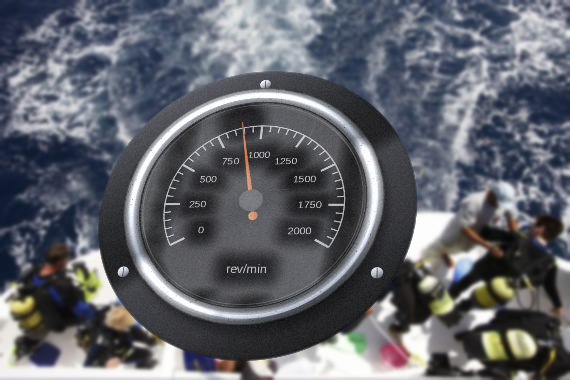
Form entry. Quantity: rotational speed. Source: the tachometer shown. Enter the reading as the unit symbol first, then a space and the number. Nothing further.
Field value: rpm 900
